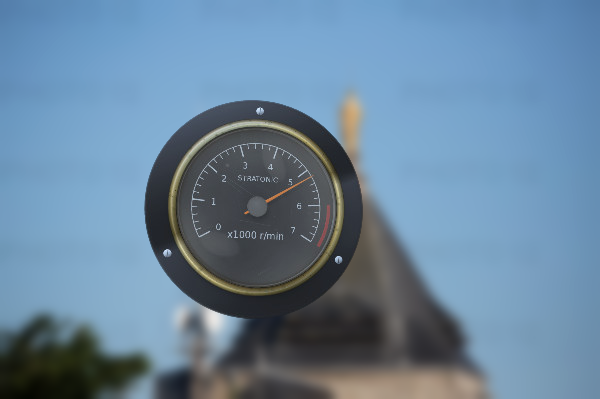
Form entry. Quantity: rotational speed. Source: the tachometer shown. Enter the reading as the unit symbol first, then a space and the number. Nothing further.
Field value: rpm 5200
